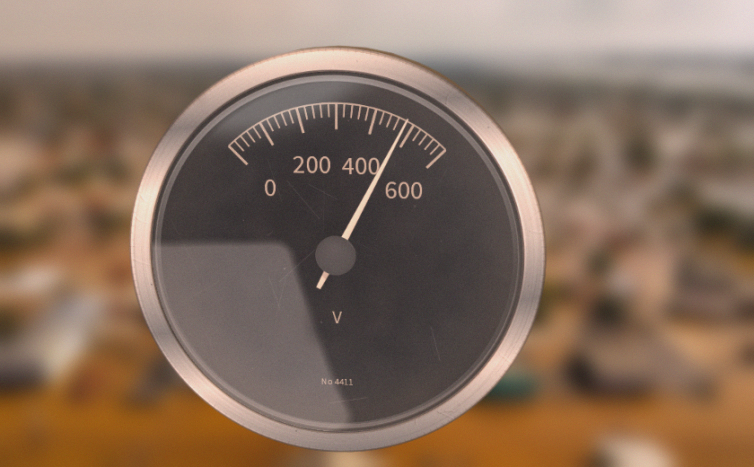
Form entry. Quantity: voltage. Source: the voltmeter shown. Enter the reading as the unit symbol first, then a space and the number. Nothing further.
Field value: V 480
